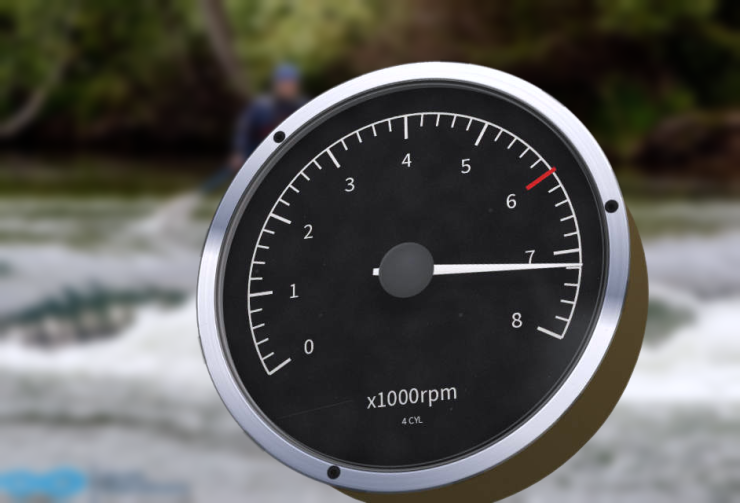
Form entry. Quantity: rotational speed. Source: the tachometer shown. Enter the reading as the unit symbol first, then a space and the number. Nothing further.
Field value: rpm 7200
